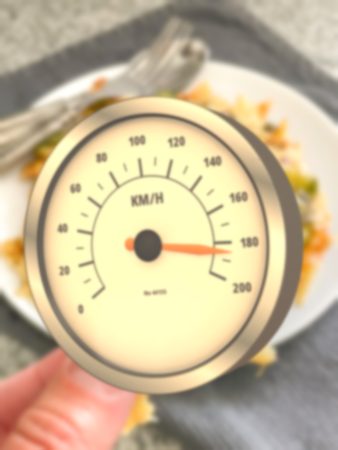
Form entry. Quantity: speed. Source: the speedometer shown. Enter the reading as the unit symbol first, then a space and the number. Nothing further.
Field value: km/h 185
